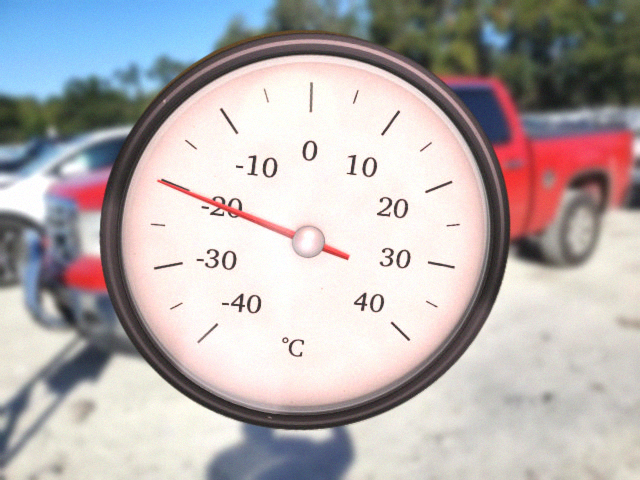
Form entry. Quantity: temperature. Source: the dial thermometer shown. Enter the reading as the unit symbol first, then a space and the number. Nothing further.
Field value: °C -20
